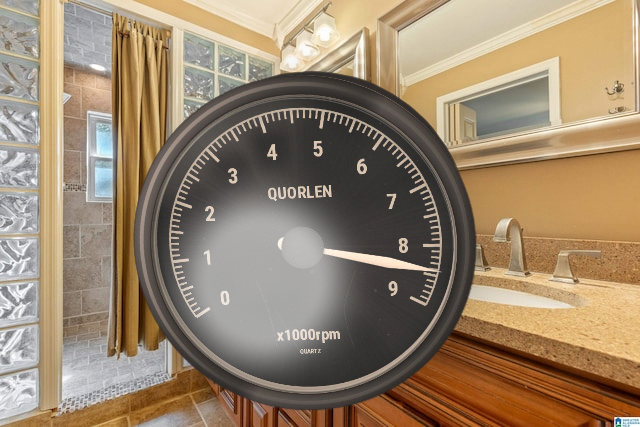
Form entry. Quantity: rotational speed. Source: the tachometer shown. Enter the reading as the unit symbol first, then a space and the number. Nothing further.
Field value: rpm 8400
